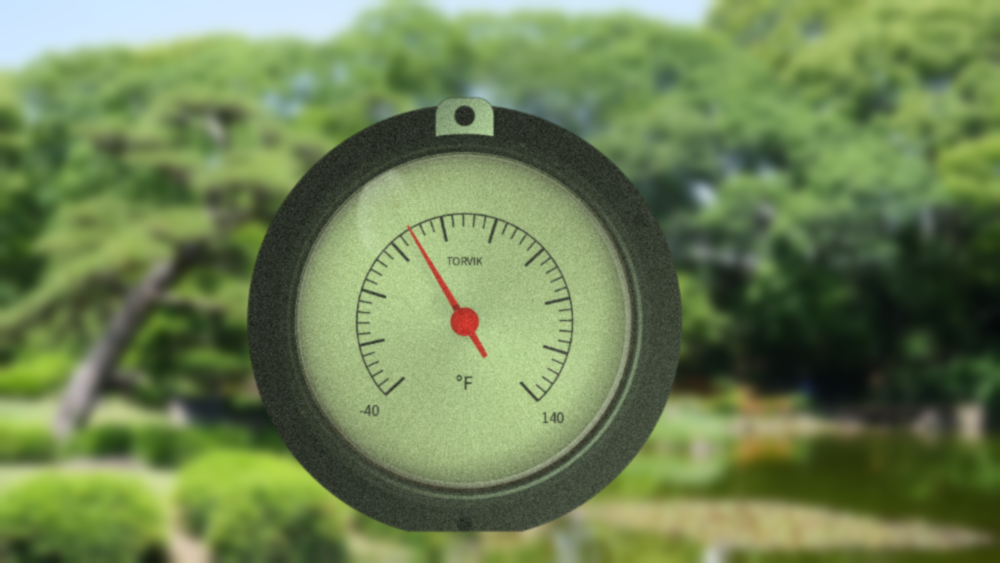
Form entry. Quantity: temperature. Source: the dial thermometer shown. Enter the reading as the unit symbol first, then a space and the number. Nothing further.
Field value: °F 28
